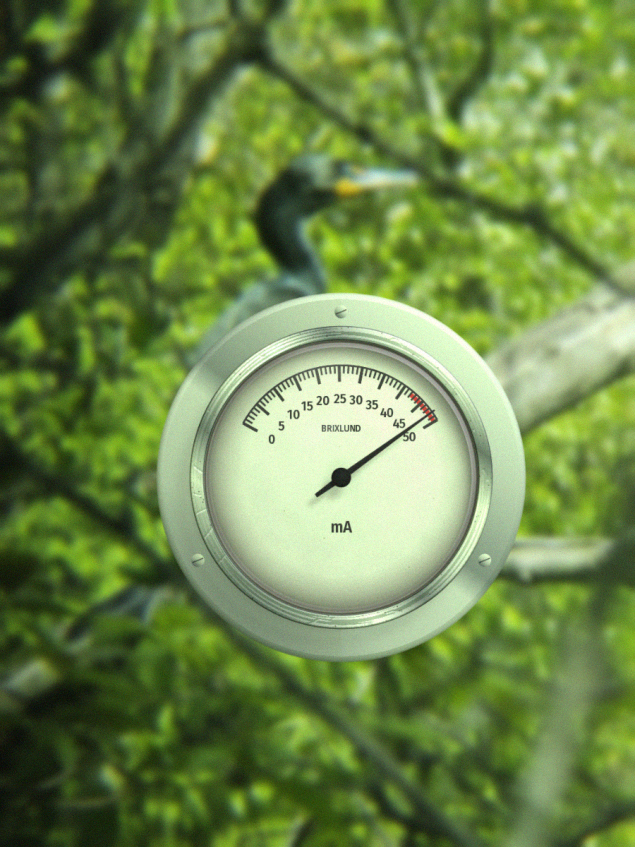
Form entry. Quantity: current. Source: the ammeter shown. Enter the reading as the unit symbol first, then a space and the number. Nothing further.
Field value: mA 48
